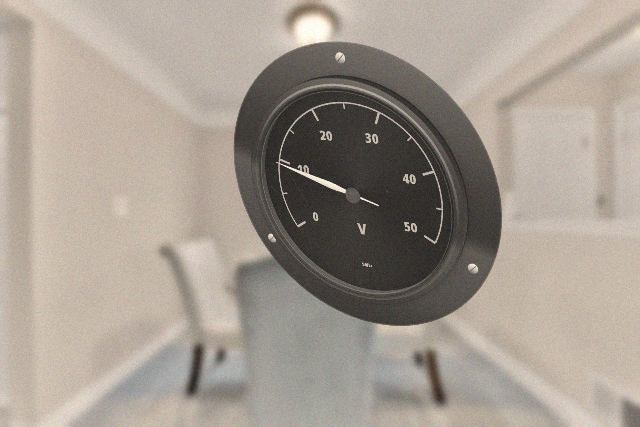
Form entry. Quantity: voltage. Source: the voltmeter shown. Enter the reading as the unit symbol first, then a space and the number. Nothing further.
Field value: V 10
